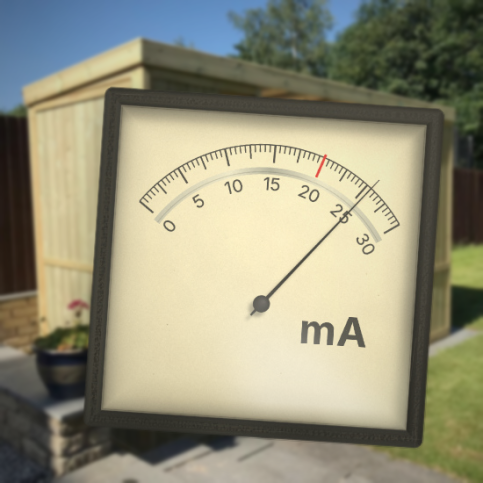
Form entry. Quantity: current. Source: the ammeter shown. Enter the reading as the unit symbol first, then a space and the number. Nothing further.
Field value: mA 25.5
